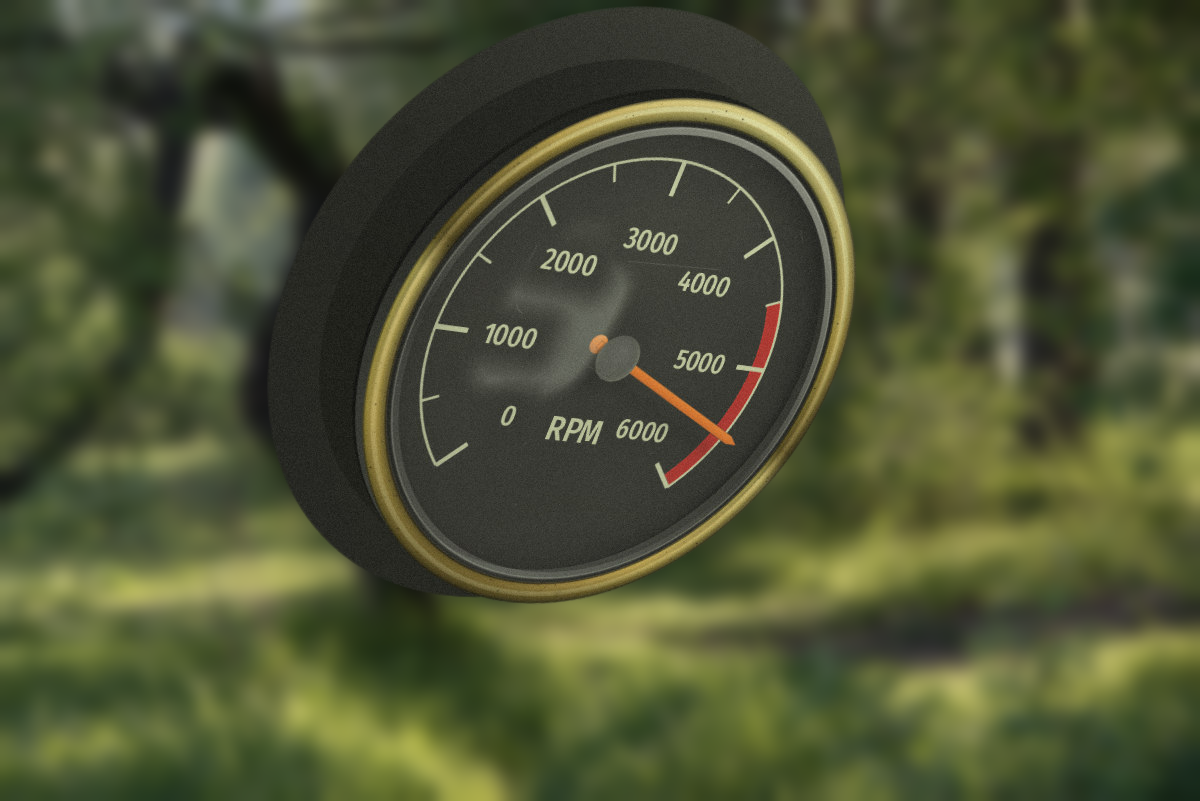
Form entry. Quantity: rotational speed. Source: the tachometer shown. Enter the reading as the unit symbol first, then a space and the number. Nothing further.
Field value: rpm 5500
